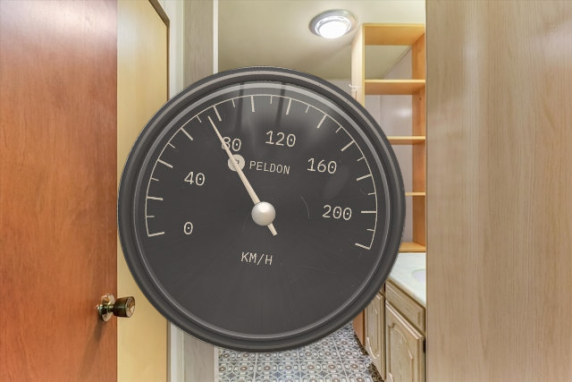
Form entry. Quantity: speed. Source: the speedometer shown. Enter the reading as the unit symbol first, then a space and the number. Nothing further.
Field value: km/h 75
